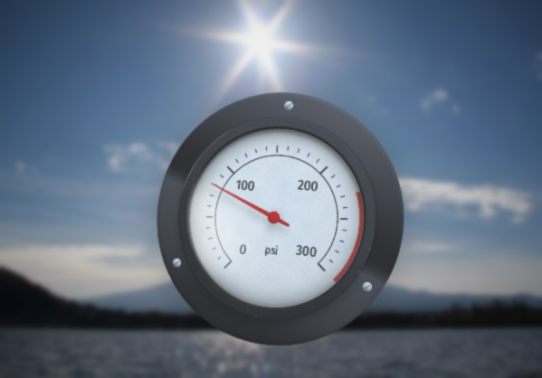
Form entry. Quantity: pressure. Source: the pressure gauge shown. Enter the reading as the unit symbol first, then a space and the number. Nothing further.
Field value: psi 80
